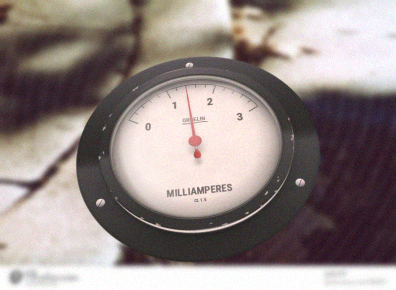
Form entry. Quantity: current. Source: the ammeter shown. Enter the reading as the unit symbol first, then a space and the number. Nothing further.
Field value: mA 1.4
